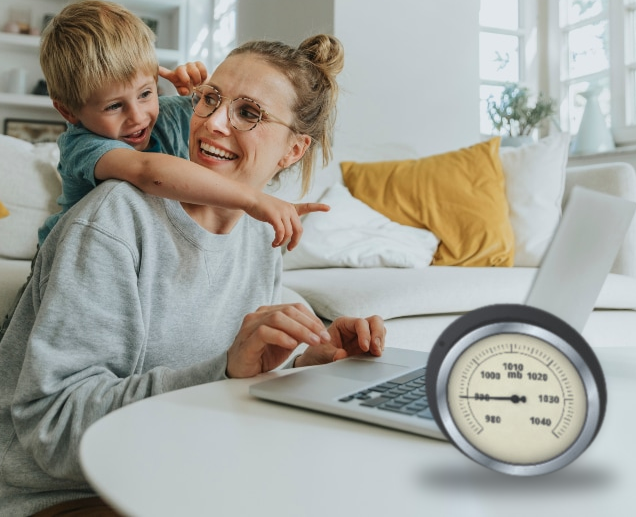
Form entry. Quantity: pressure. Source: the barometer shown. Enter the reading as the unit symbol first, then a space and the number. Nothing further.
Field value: mbar 990
